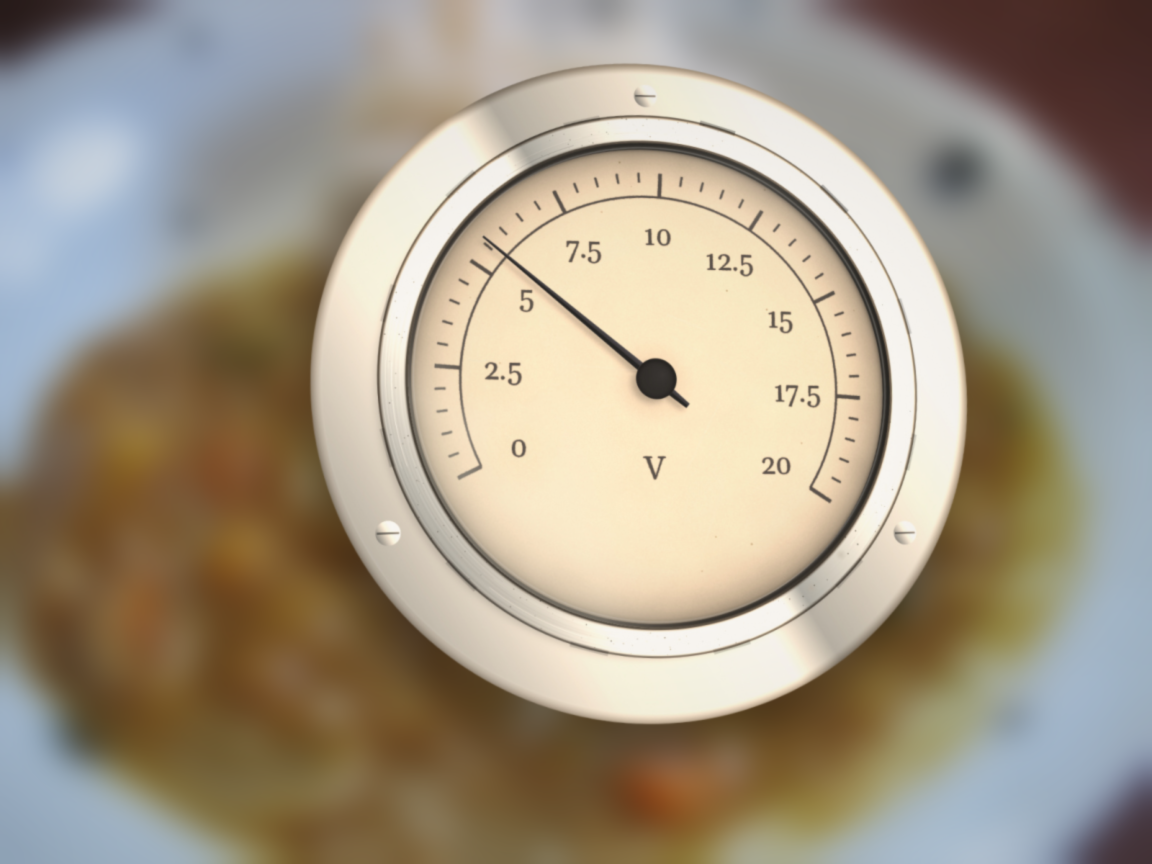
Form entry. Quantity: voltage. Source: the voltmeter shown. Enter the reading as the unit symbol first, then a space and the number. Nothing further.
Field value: V 5.5
